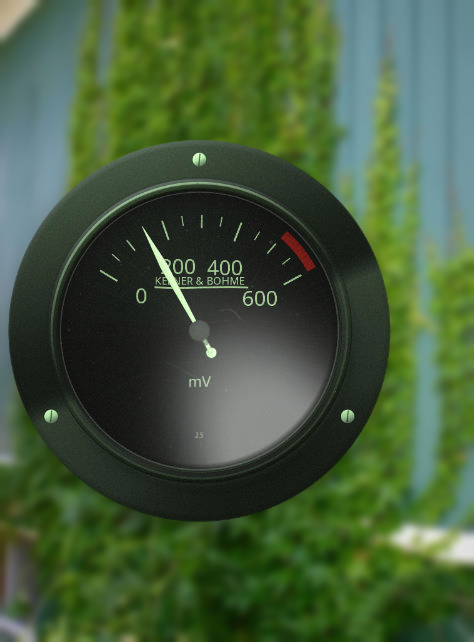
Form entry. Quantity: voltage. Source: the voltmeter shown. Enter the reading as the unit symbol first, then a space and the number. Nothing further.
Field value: mV 150
